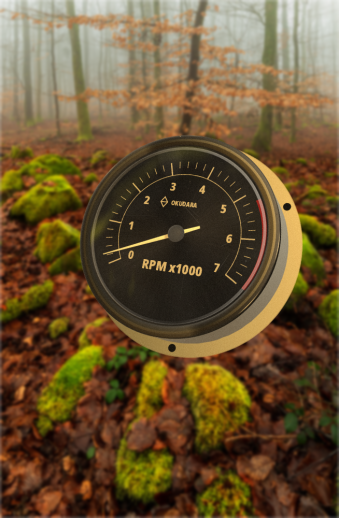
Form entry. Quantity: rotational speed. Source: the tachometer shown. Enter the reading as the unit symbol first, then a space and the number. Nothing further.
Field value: rpm 200
